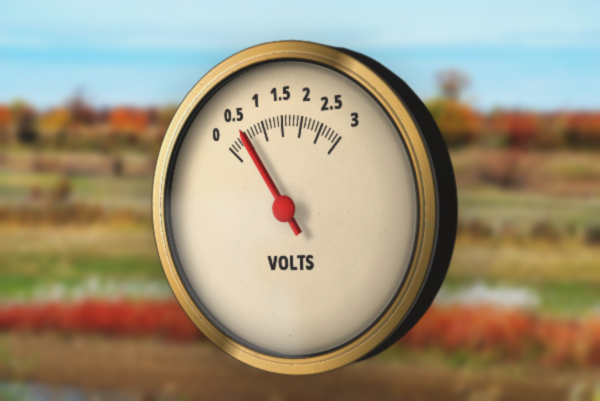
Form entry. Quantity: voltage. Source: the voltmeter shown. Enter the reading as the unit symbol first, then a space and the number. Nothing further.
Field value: V 0.5
